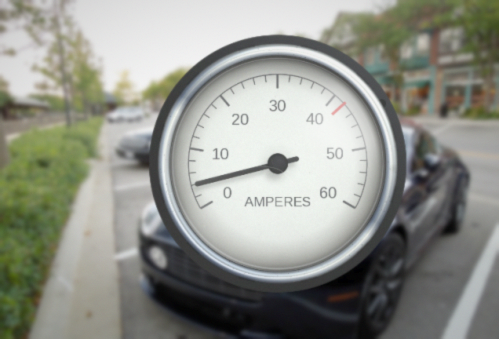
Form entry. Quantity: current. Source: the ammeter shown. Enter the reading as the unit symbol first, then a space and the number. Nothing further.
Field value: A 4
